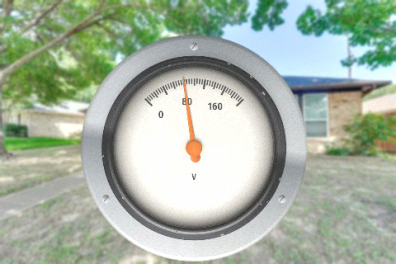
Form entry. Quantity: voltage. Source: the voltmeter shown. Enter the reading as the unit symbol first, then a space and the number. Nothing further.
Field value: V 80
